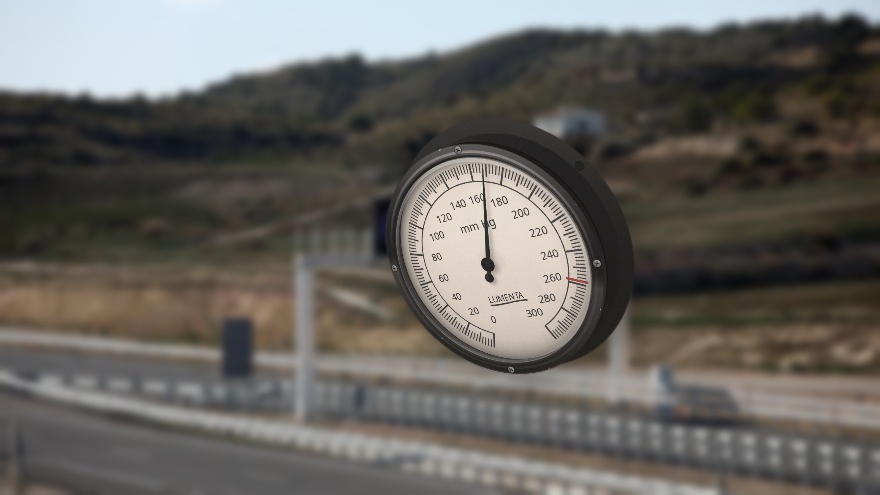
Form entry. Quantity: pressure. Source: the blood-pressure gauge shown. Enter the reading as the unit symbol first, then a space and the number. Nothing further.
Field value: mmHg 170
